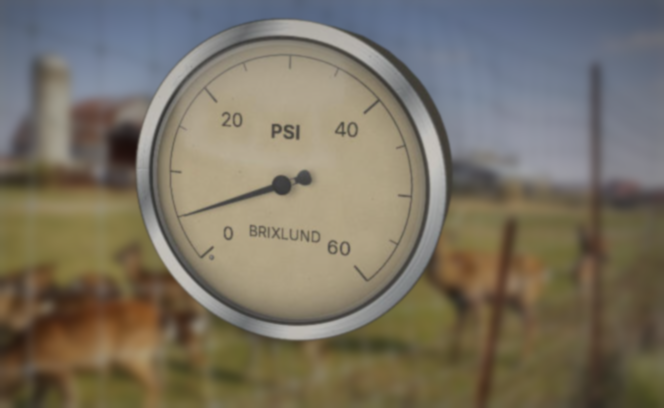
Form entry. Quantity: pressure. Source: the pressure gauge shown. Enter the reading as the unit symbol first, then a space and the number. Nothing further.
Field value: psi 5
